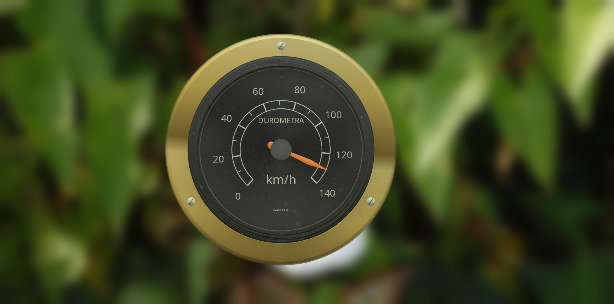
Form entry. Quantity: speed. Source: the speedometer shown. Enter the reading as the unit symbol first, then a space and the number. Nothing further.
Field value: km/h 130
